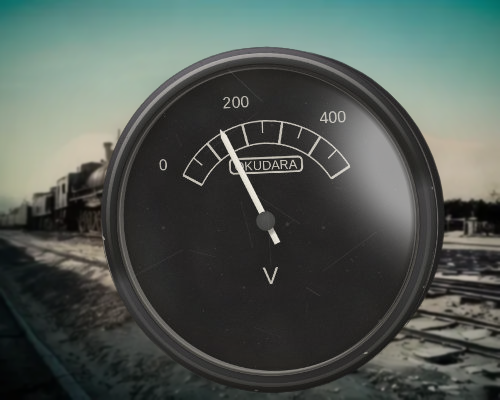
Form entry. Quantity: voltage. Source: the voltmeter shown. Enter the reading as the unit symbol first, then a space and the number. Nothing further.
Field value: V 150
